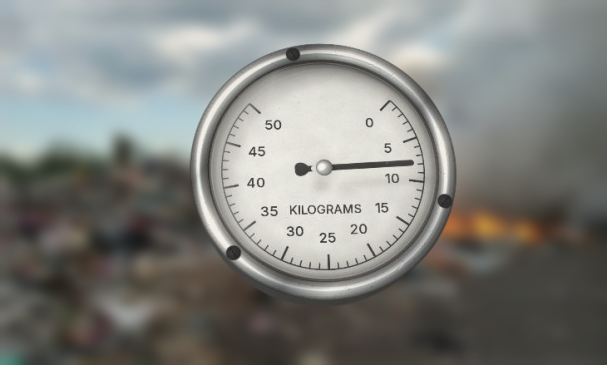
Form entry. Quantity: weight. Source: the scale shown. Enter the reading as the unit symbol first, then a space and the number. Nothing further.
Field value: kg 8
